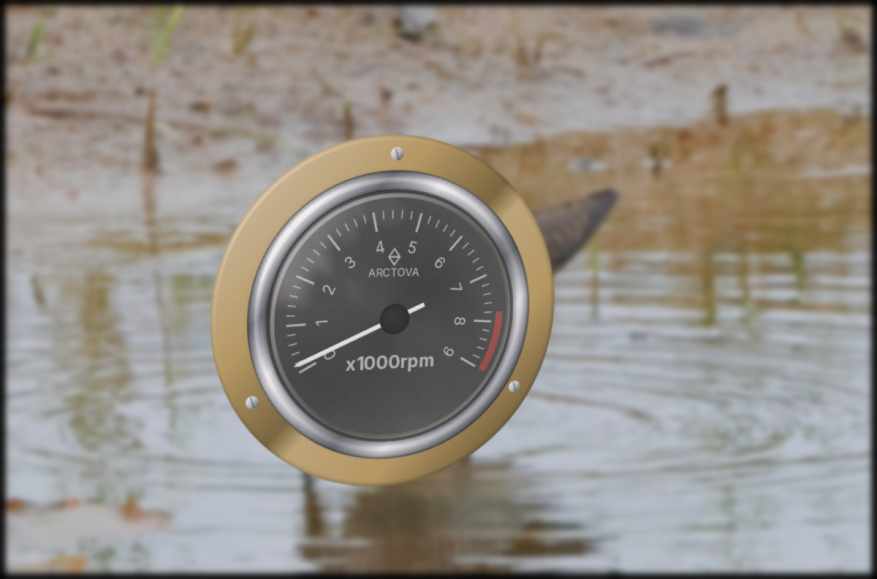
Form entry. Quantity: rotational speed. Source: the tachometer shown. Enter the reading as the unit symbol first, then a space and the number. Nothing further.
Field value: rpm 200
